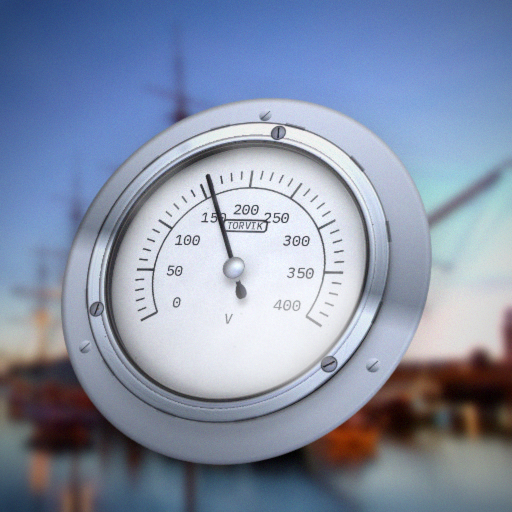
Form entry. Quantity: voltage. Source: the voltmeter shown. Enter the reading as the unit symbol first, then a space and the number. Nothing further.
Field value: V 160
